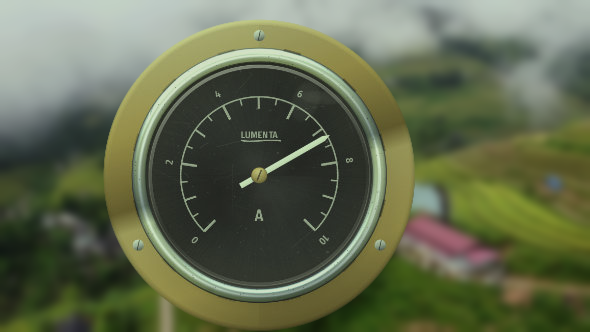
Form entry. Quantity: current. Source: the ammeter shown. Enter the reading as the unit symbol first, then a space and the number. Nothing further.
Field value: A 7.25
